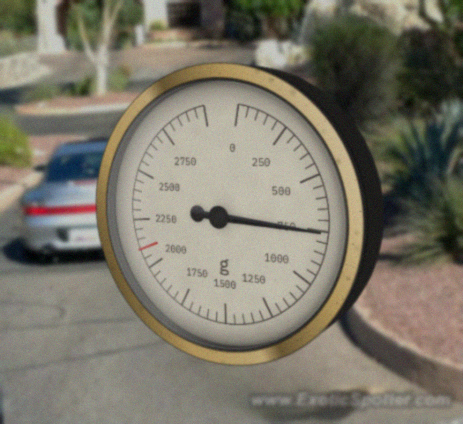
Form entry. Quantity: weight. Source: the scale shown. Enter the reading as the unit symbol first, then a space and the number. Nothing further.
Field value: g 750
